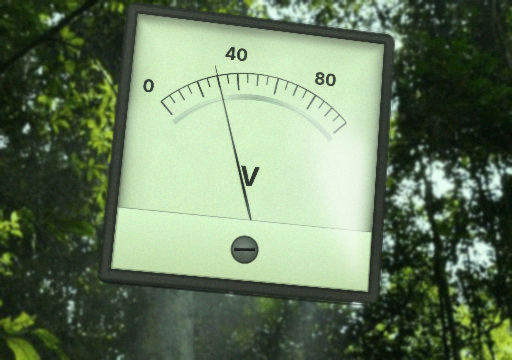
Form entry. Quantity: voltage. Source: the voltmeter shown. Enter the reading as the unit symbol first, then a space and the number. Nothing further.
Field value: V 30
